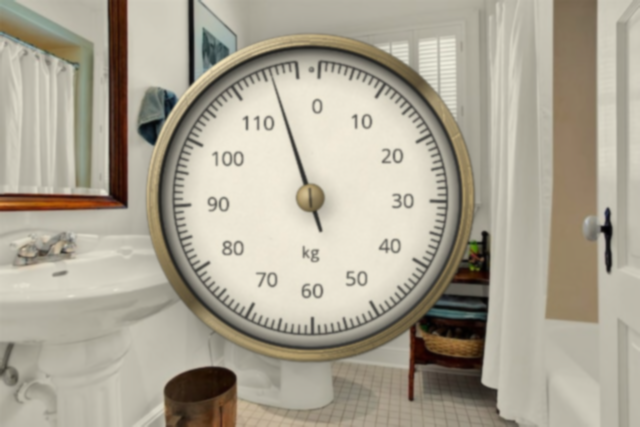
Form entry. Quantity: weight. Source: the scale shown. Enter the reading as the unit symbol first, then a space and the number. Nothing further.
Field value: kg 116
